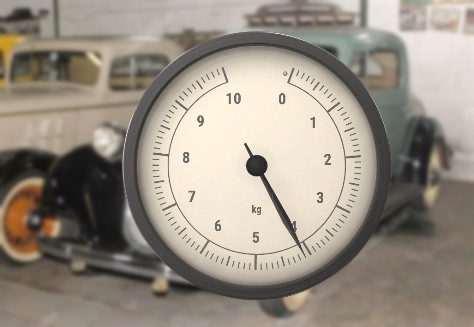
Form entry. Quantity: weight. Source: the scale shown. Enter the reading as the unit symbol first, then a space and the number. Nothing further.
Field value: kg 4.1
